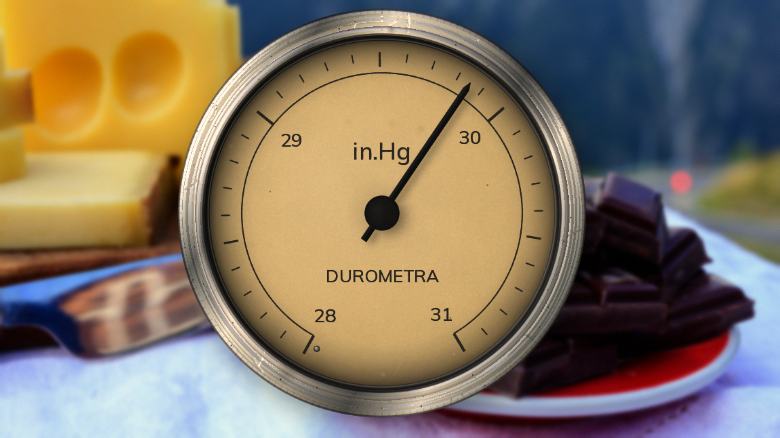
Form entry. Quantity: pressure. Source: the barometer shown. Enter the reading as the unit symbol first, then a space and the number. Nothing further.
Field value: inHg 29.85
